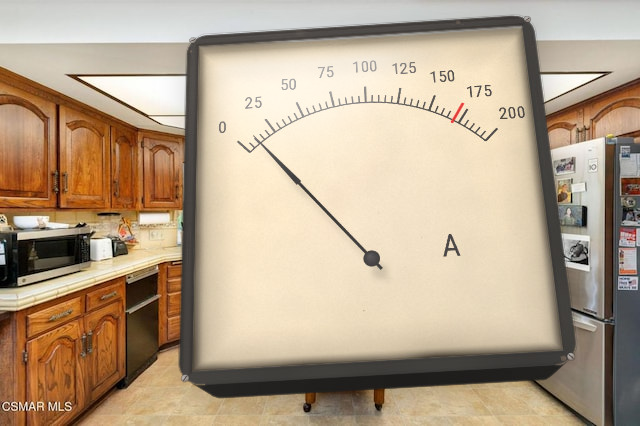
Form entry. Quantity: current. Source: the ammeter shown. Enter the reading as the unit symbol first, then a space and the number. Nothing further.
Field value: A 10
